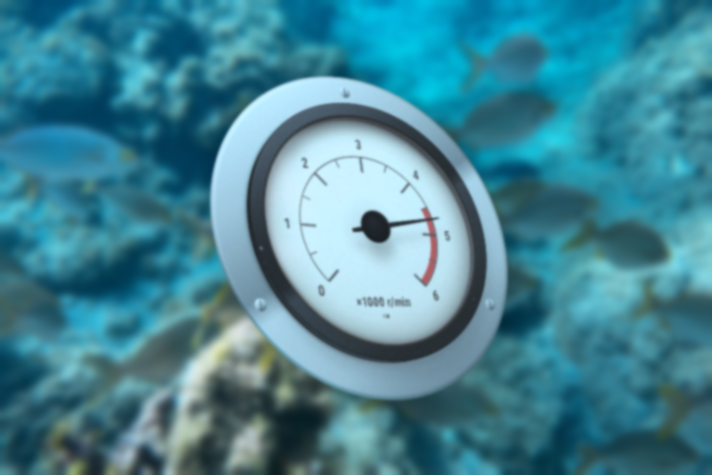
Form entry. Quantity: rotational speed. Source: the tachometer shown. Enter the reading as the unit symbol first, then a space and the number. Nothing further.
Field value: rpm 4750
